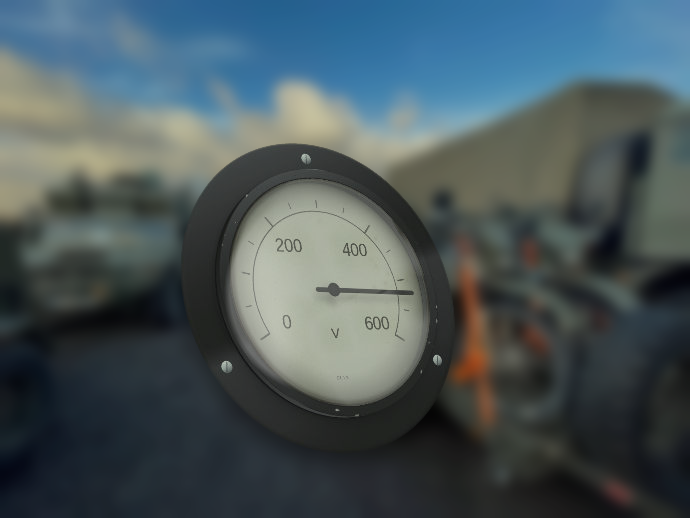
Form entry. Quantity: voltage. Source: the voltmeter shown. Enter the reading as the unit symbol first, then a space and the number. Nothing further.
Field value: V 525
